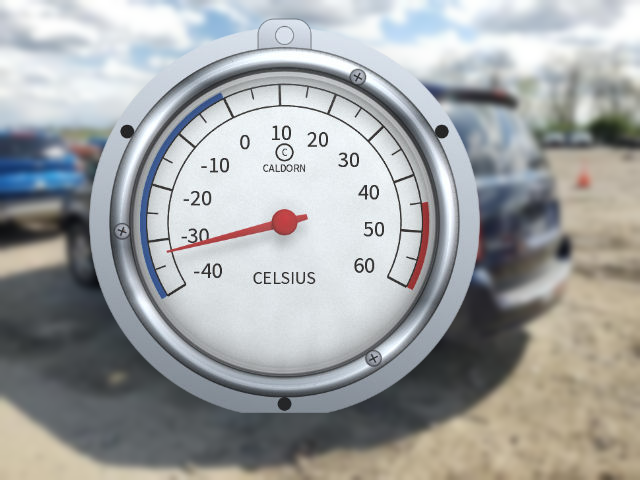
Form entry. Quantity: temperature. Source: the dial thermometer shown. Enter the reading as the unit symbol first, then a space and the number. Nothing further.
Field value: °C -32.5
